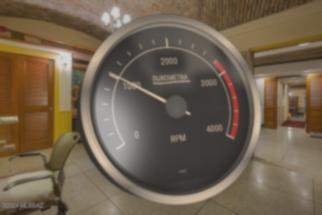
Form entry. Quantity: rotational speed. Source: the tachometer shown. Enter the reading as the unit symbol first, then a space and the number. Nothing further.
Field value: rpm 1000
